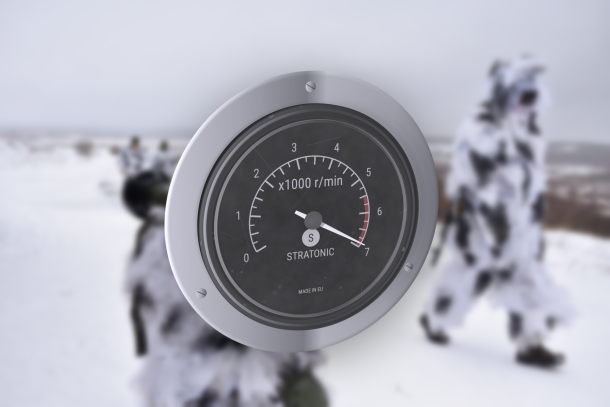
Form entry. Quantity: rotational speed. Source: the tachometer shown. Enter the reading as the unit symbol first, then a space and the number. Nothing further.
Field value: rpm 6875
